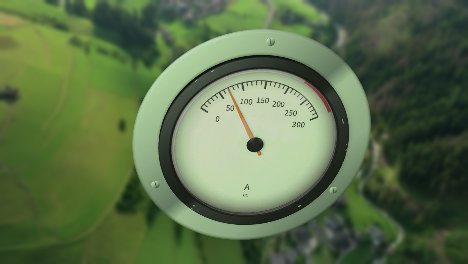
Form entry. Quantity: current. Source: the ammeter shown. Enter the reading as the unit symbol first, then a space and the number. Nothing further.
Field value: A 70
